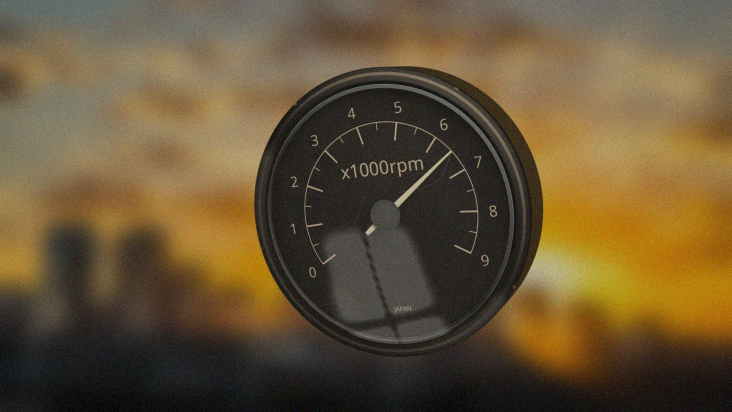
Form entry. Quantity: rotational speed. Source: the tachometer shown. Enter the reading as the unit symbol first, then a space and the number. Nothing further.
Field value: rpm 6500
